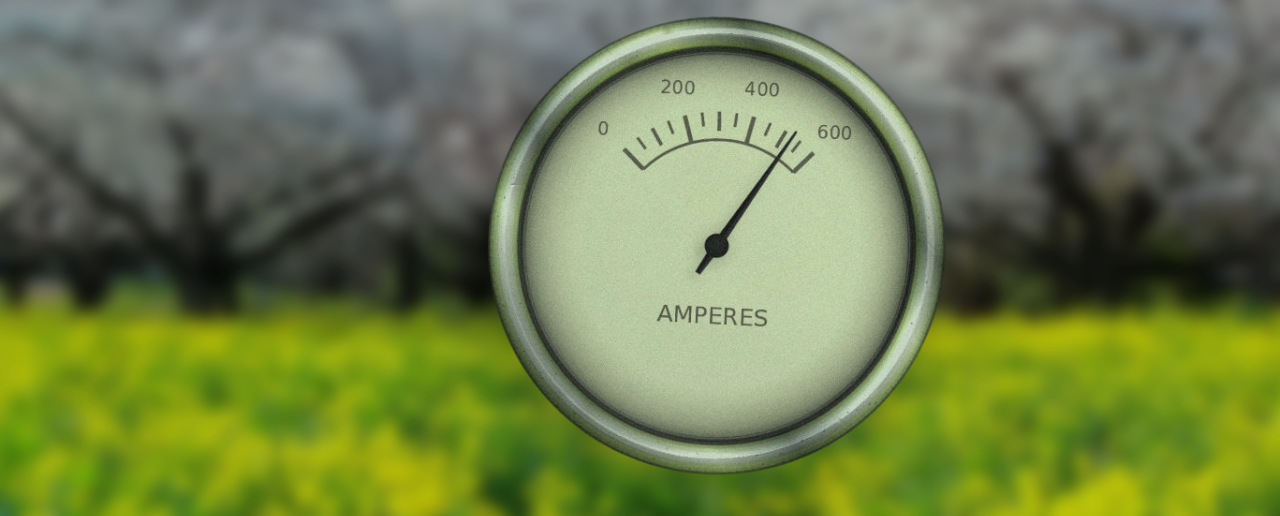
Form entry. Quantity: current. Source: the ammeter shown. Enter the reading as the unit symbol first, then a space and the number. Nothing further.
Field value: A 525
